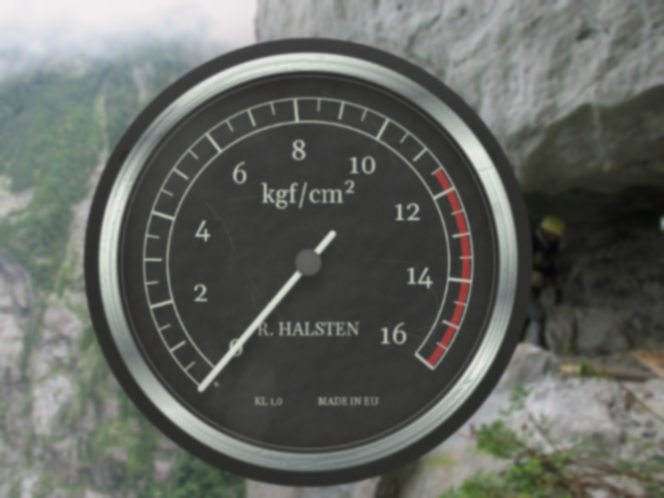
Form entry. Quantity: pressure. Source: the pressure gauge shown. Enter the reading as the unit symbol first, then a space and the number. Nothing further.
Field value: kg/cm² 0
